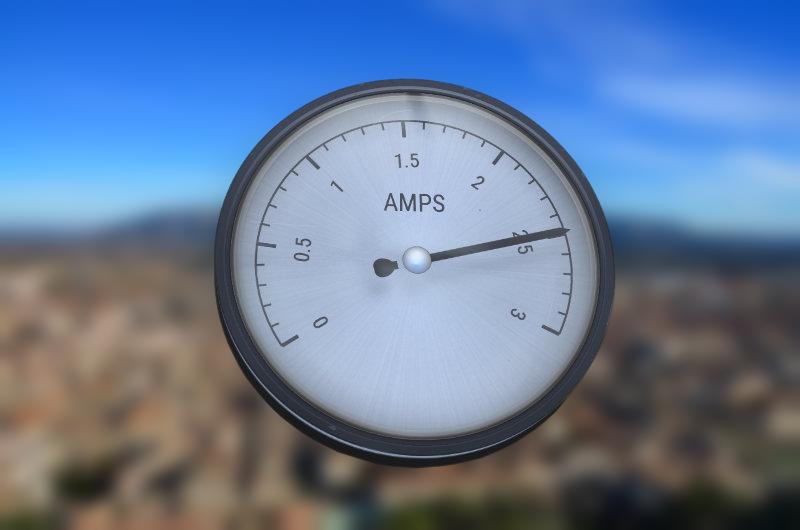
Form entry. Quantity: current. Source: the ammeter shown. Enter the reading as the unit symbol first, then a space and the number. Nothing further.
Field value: A 2.5
